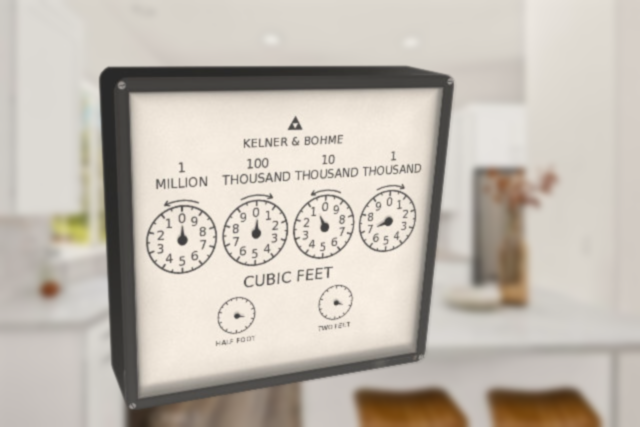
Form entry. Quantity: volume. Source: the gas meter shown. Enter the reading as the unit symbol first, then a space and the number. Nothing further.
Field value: ft³ 700
